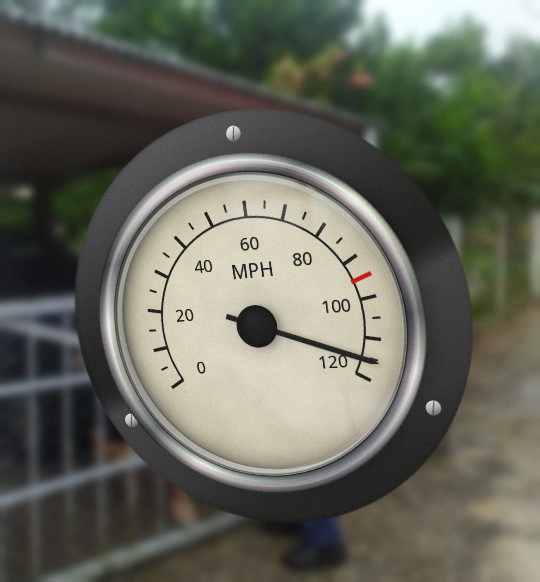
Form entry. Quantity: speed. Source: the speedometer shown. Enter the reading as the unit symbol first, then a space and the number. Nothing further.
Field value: mph 115
